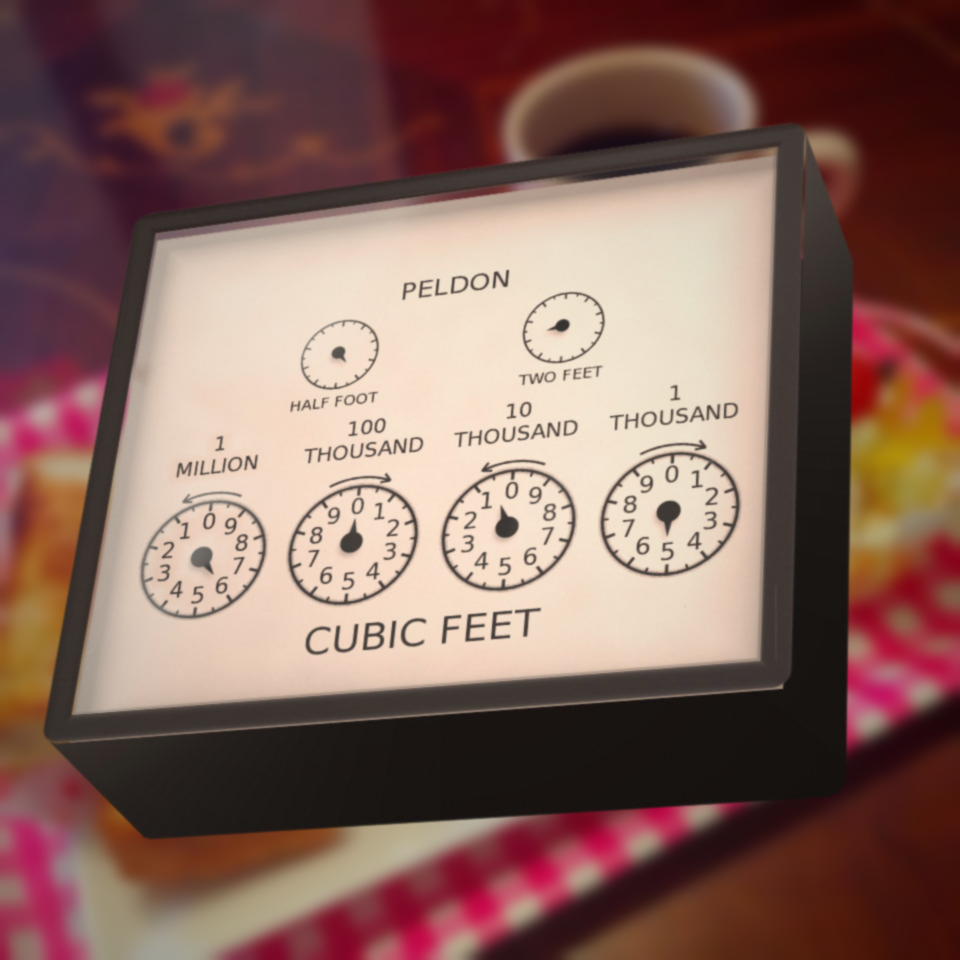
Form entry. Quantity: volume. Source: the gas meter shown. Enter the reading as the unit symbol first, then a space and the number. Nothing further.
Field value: ft³ 600500
